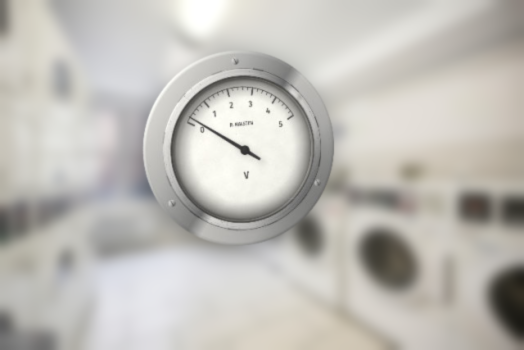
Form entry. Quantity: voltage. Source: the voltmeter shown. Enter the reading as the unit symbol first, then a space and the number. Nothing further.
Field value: V 0.2
